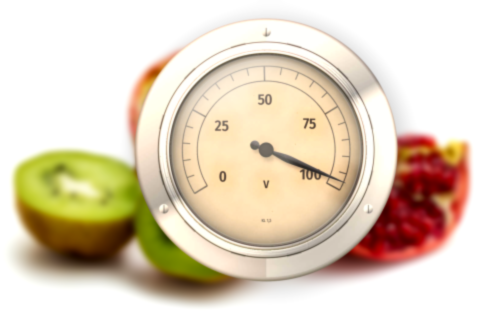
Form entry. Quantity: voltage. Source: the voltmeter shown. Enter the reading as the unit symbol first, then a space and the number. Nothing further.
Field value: V 97.5
